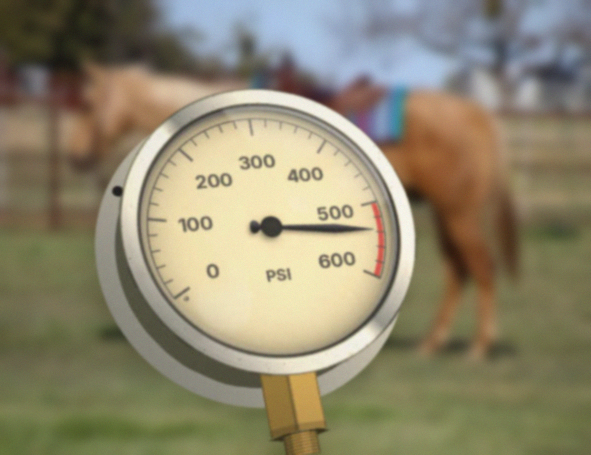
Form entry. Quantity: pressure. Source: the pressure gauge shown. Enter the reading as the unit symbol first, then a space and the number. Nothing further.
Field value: psi 540
